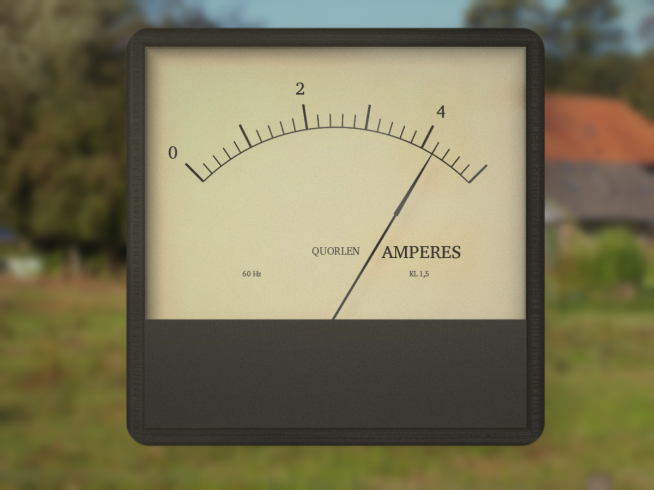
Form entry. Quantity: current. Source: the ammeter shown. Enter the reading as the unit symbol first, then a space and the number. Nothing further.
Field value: A 4.2
